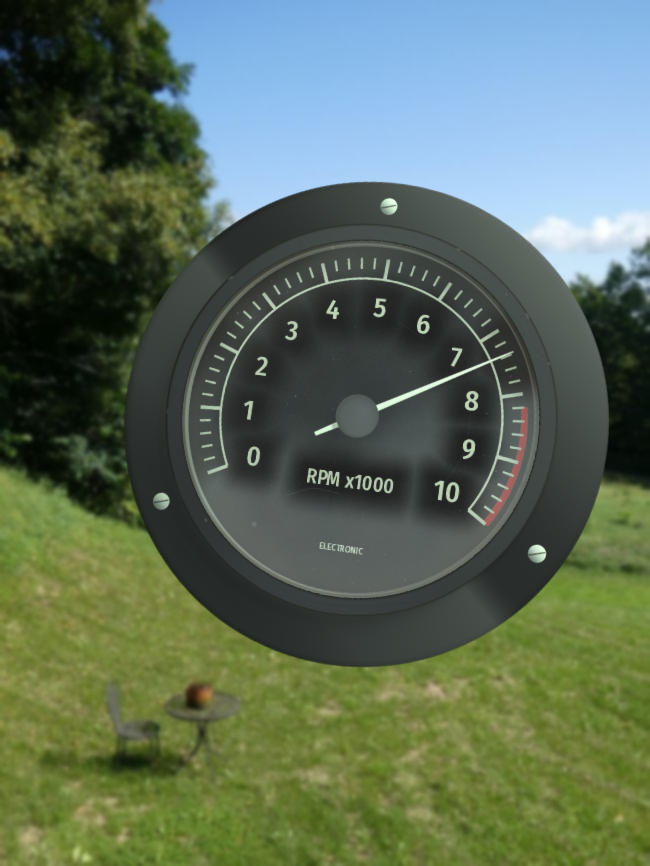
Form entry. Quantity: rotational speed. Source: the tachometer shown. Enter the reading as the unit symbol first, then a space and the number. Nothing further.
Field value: rpm 7400
